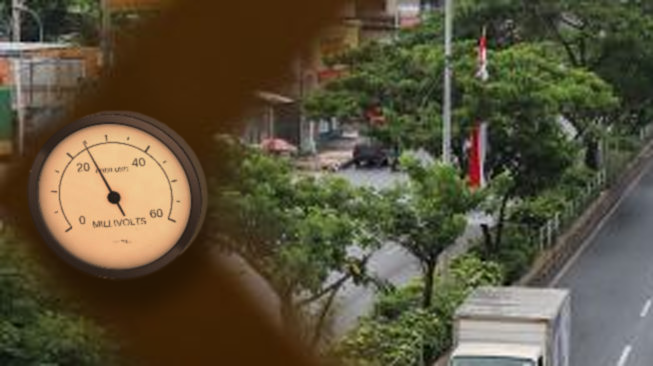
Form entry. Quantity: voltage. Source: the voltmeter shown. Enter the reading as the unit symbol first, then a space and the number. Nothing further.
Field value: mV 25
